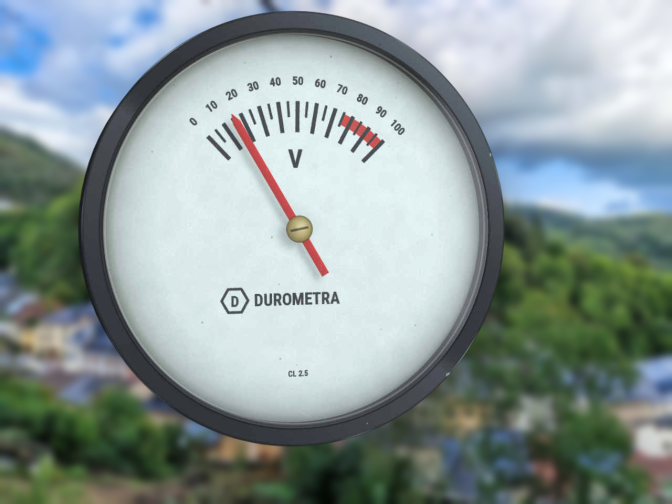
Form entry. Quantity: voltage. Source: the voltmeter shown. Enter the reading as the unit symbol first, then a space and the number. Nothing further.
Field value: V 15
